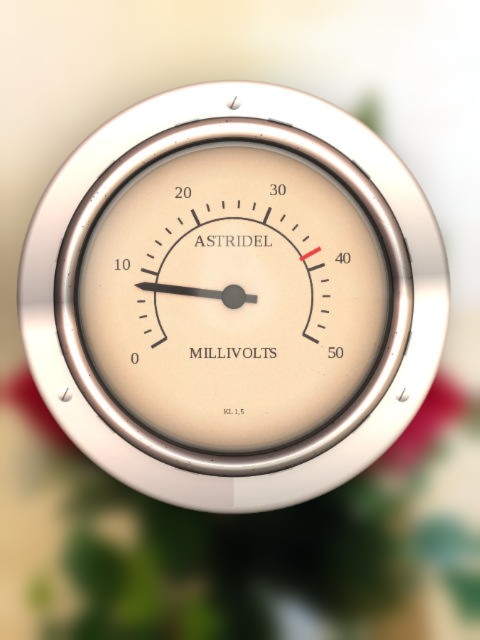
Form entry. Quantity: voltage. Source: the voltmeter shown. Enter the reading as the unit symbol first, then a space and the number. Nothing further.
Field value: mV 8
